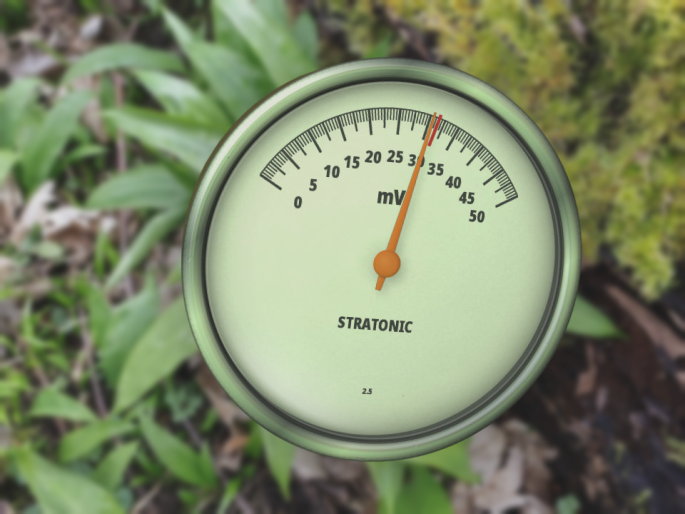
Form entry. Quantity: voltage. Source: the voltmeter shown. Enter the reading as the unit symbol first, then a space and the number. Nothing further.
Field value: mV 30
